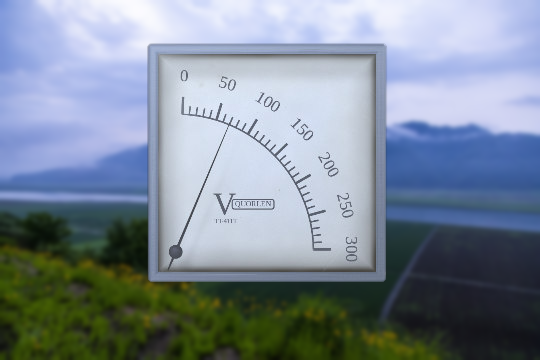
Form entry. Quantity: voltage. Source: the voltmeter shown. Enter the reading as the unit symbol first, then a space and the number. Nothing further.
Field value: V 70
